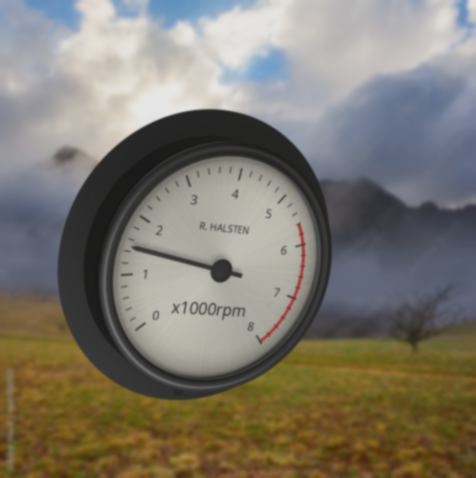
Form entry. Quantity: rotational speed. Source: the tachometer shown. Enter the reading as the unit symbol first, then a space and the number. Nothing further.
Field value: rpm 1500
